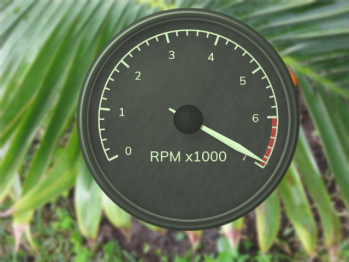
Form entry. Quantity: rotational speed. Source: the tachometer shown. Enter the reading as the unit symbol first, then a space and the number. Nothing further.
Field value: rpm 6900
